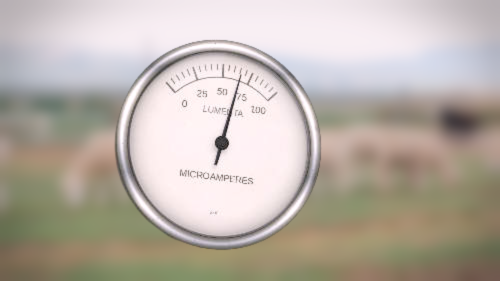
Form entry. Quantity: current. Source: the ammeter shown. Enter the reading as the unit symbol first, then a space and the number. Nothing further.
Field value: µA 65
